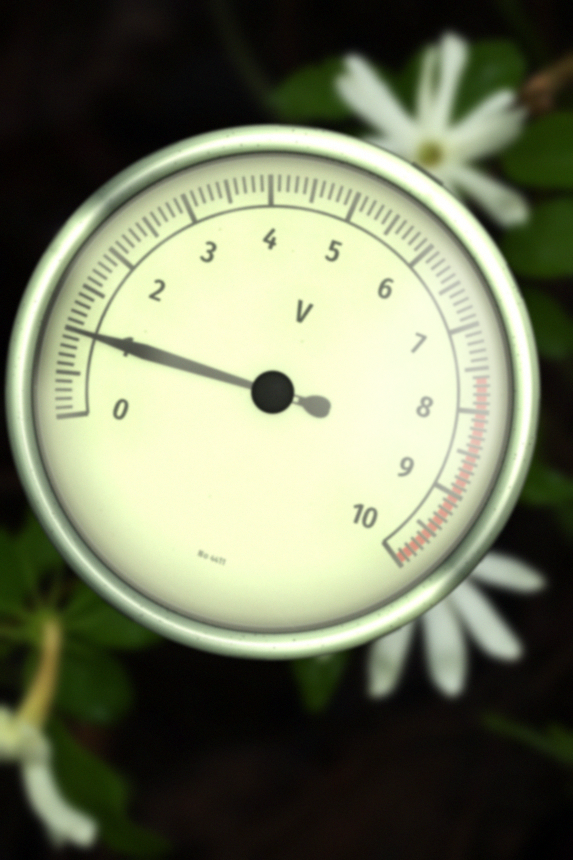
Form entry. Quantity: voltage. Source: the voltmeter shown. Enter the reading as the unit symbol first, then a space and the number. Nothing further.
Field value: V 1
